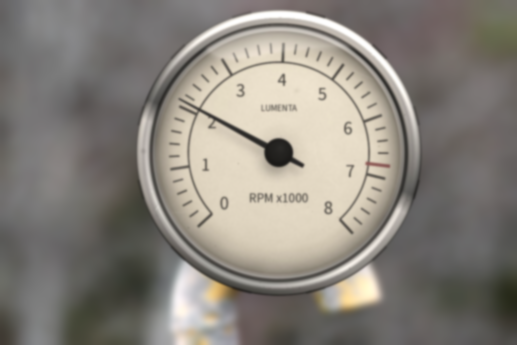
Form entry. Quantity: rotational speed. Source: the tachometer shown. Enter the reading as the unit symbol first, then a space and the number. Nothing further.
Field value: rpm 2100
